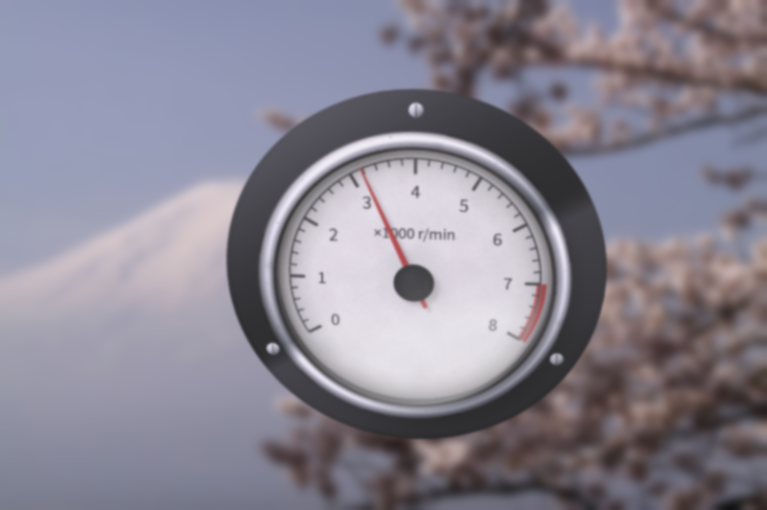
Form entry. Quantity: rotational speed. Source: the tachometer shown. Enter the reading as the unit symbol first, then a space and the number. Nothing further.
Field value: rpm 3200
